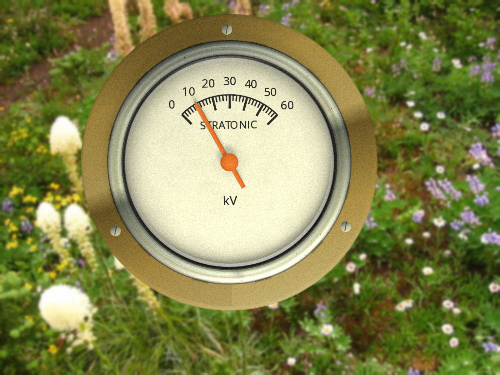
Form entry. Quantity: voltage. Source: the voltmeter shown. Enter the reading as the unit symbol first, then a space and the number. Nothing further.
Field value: kV 10
